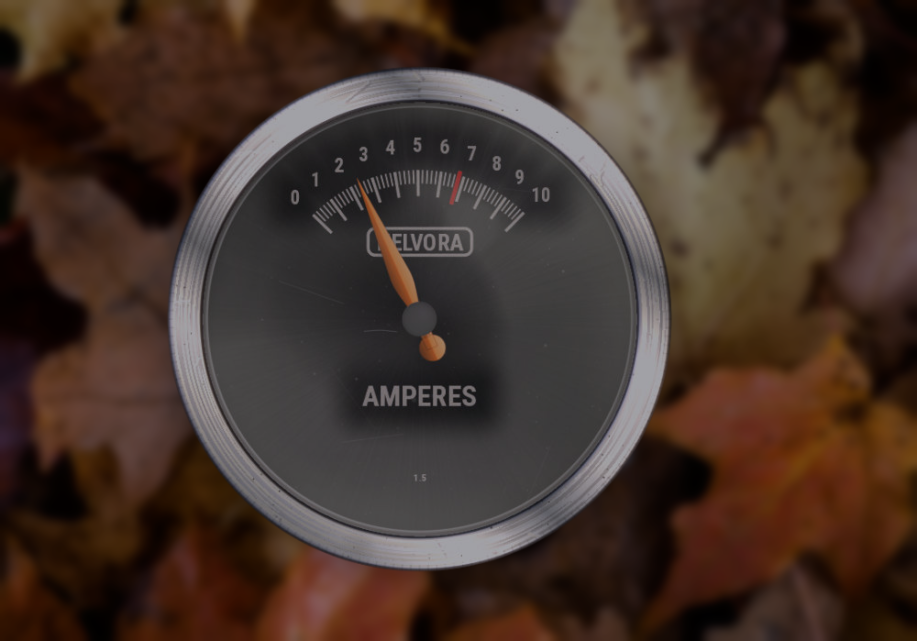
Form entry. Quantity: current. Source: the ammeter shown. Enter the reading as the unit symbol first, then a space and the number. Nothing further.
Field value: A 2.4
